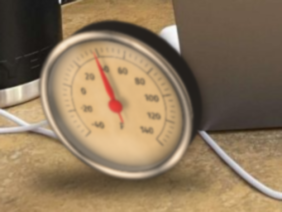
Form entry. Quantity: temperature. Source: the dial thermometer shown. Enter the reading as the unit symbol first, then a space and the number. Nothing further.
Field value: °F 40
